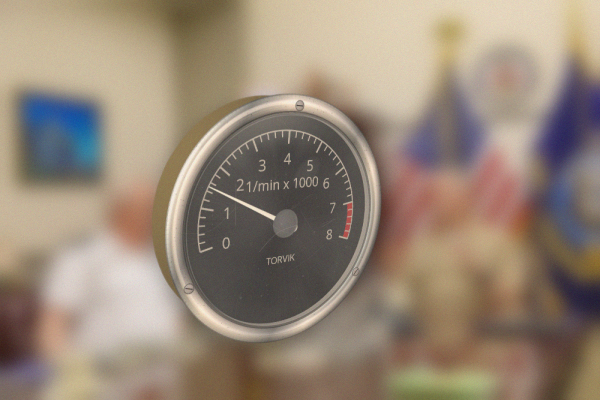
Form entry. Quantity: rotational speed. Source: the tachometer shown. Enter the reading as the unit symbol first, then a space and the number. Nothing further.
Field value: rpm 1500
